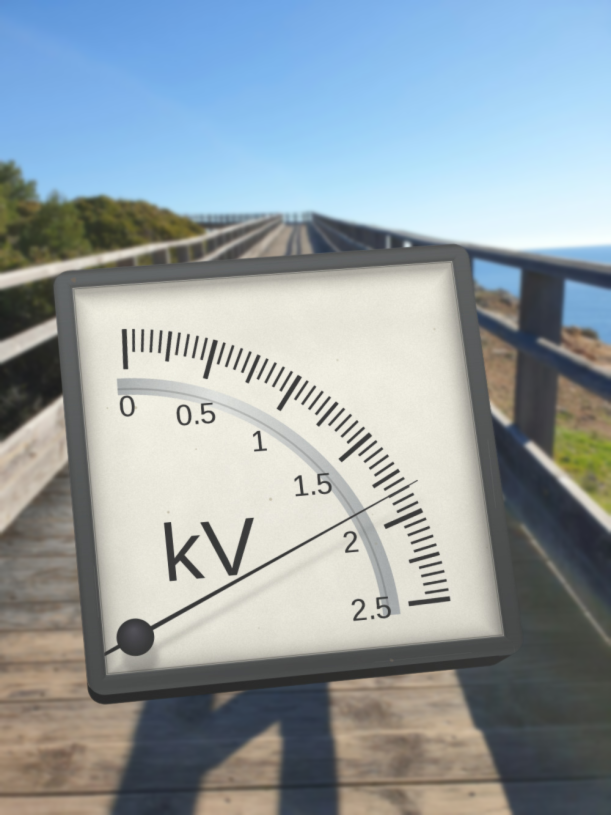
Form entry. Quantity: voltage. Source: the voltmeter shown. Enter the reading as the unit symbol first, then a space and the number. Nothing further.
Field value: kV 1.85
